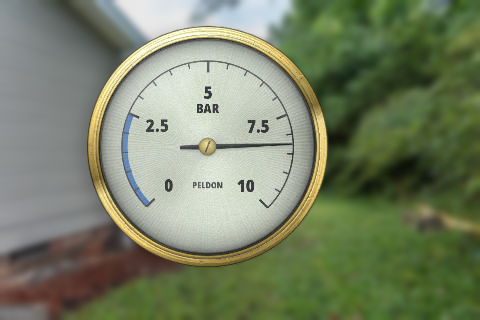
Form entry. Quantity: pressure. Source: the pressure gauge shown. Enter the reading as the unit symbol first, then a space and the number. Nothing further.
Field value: bar 8.25
